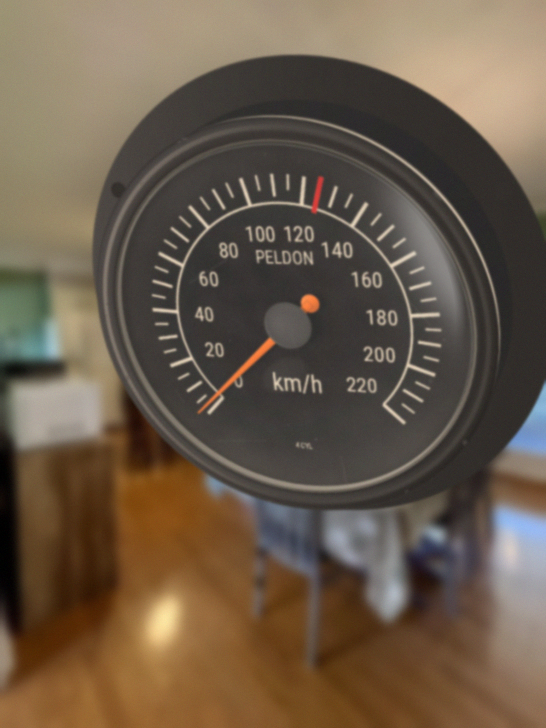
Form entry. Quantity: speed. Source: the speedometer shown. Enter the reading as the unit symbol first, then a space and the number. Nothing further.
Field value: km/h 2.5
